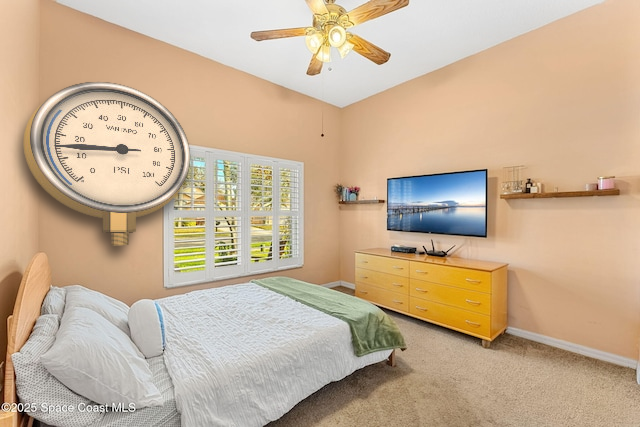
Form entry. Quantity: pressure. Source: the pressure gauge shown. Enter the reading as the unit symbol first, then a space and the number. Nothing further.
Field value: psi 15
